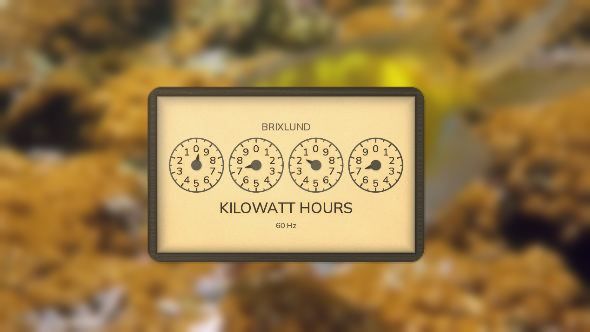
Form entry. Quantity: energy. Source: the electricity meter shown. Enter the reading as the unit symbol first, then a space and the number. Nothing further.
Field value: kWh 9717
